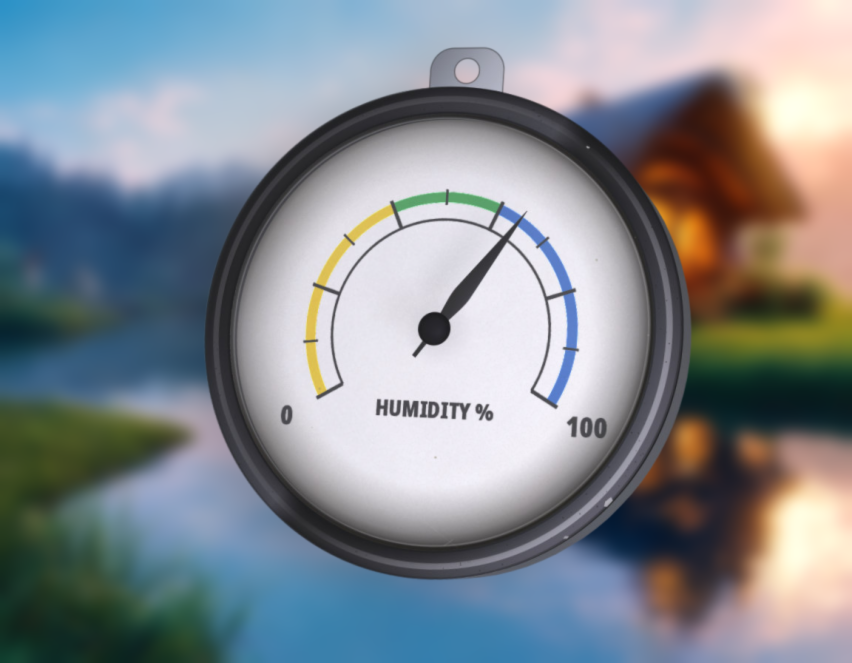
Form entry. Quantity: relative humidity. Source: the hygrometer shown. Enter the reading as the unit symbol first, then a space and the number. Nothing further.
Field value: % 65
